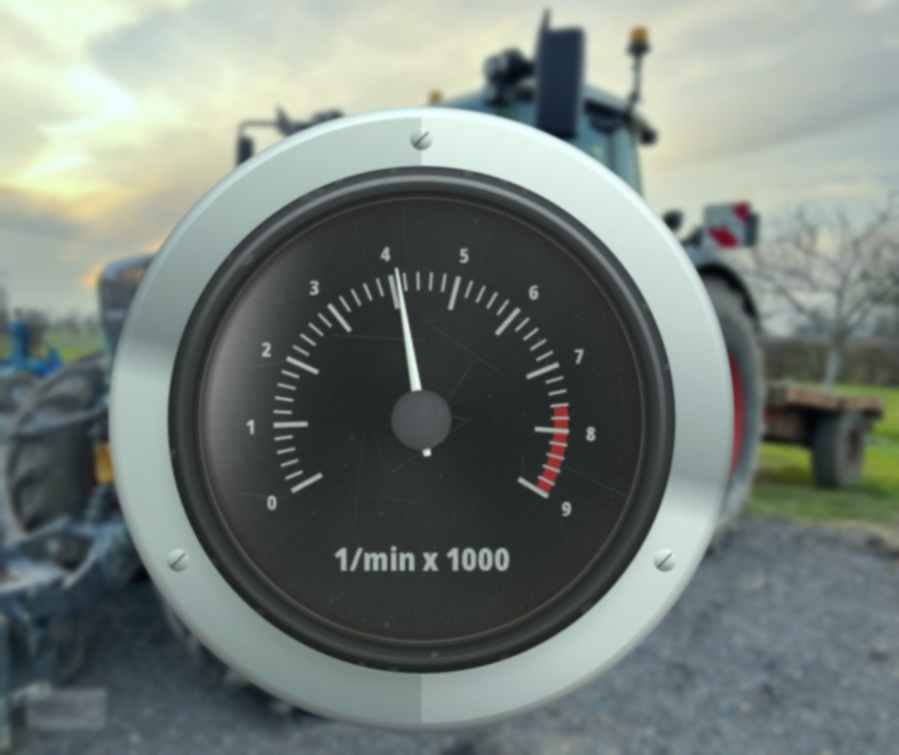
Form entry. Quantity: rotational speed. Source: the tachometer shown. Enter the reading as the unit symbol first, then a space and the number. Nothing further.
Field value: rpm 4100
